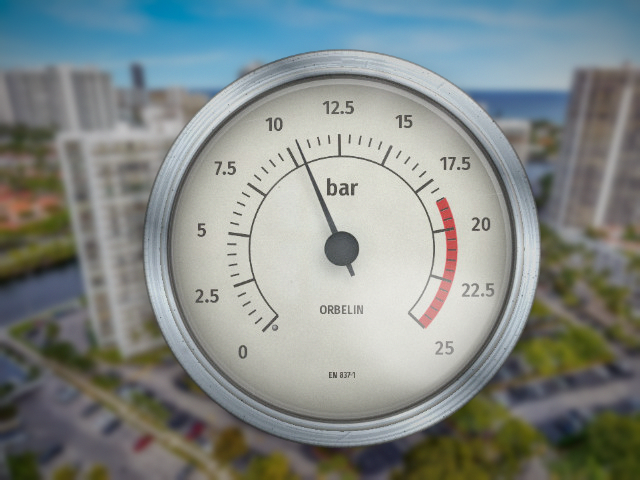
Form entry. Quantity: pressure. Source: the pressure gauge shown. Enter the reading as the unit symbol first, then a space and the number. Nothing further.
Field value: bar 10.5
